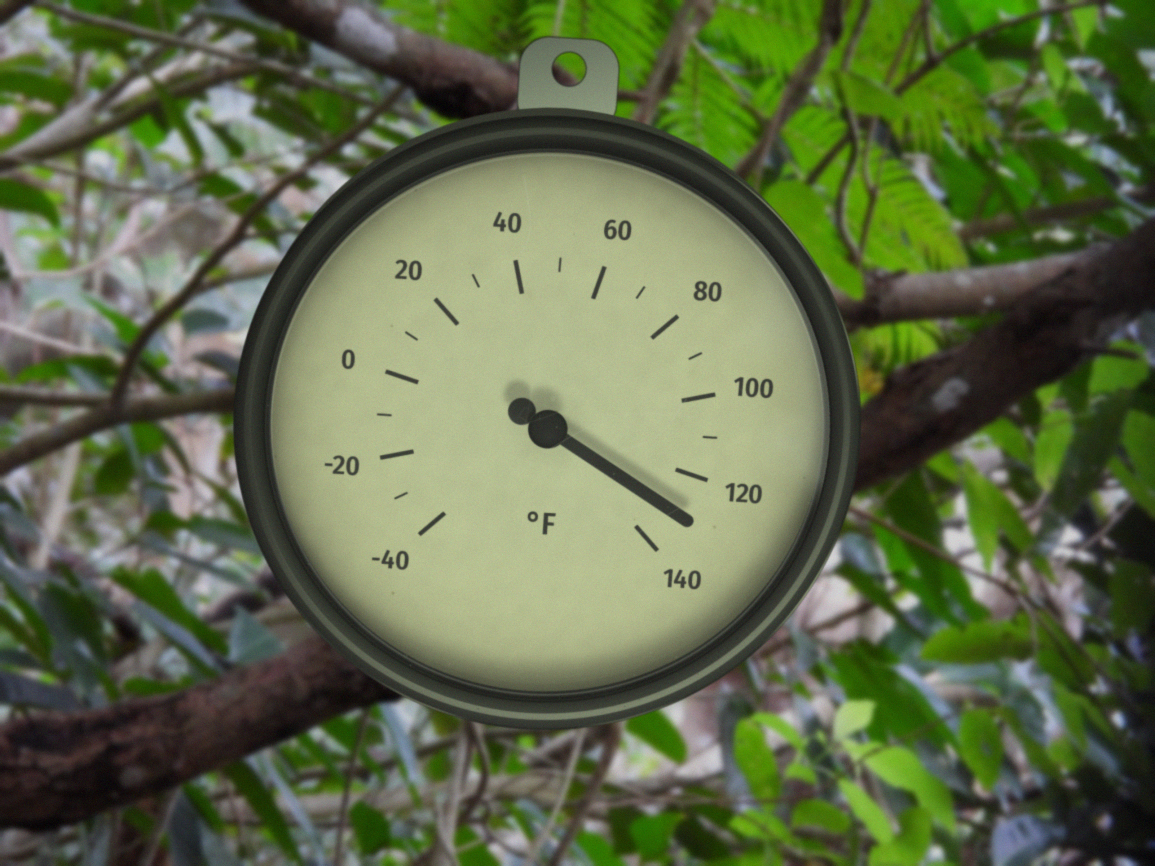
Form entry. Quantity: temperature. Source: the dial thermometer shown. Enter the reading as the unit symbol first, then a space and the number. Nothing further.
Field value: °F 130
